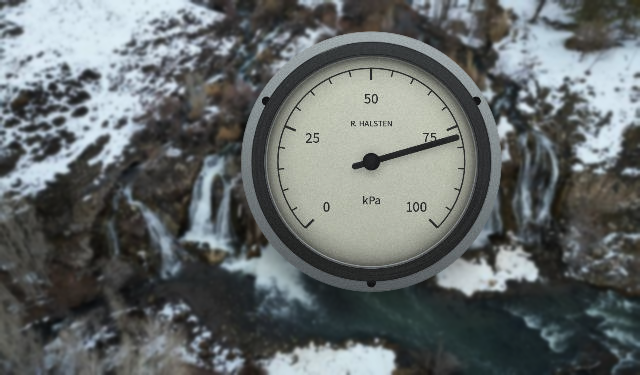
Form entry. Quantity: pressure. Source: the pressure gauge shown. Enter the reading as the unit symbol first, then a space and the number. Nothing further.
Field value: kPa 77.5
